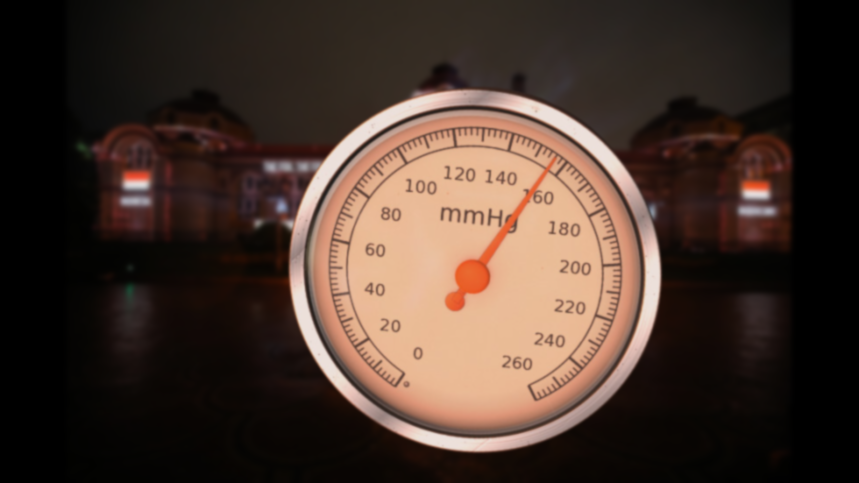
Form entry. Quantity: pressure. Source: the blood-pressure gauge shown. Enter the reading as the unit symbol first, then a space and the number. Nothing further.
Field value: mmHg 156
